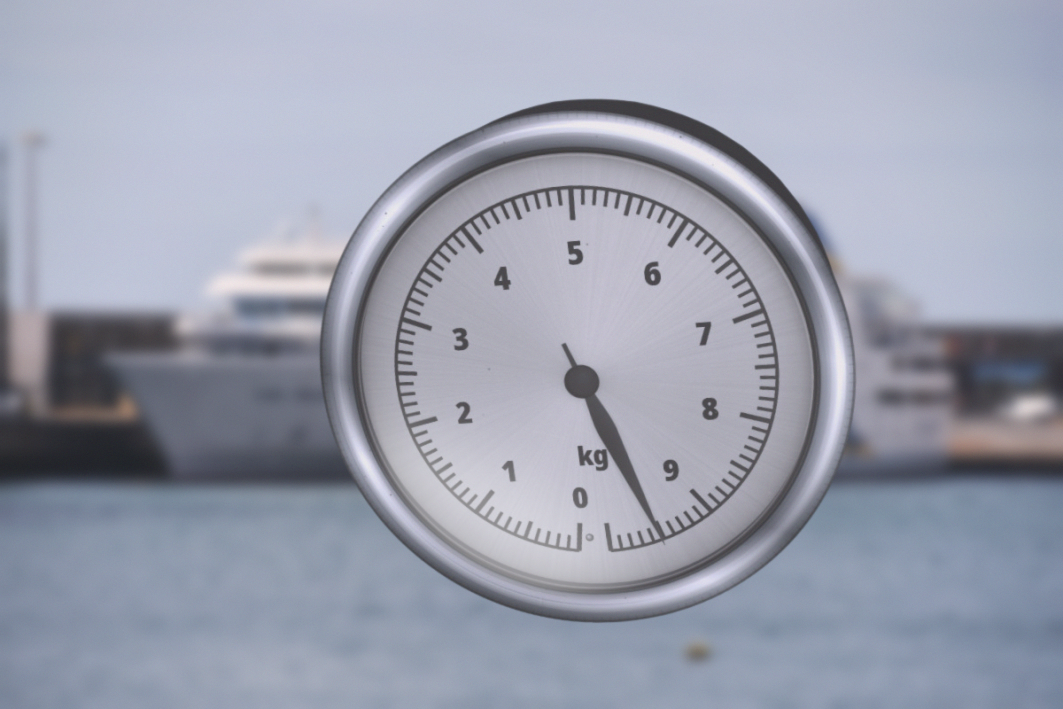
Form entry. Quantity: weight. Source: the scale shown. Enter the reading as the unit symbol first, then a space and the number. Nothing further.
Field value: kg 9.5
